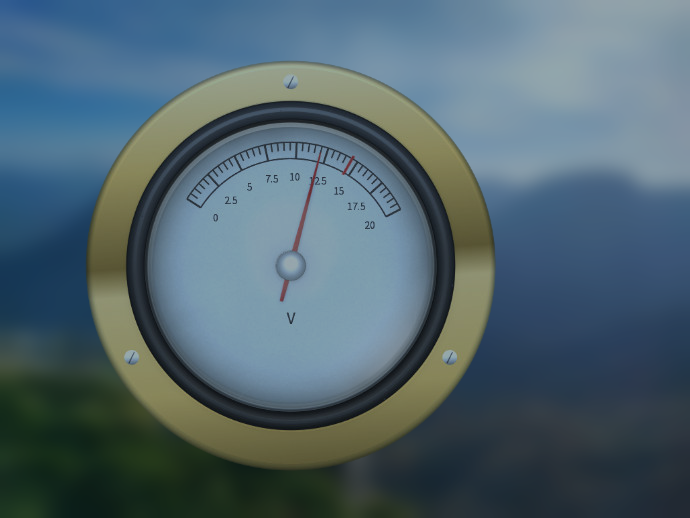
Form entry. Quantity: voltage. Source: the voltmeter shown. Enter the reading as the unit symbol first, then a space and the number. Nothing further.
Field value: V 12
